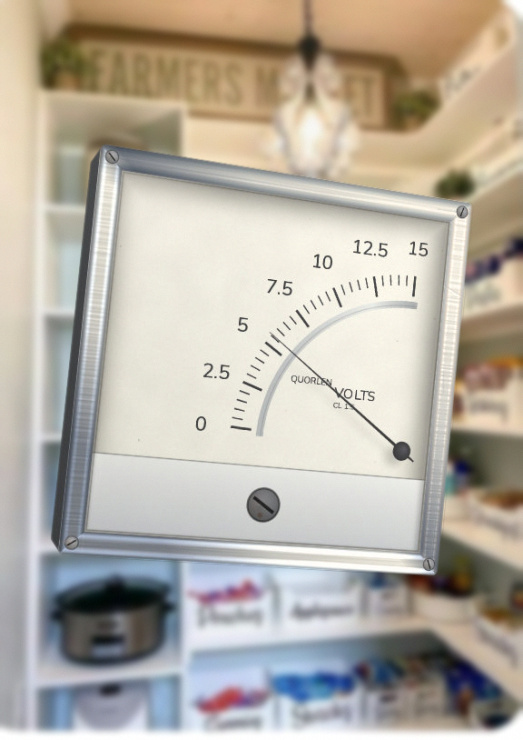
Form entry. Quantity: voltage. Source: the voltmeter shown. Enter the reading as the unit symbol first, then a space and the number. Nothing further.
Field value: V 5.5
